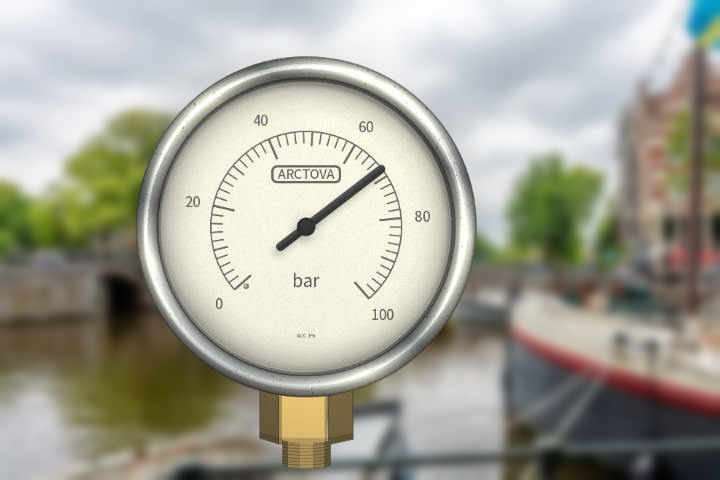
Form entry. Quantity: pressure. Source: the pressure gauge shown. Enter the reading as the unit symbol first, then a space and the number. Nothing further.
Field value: bar 68
